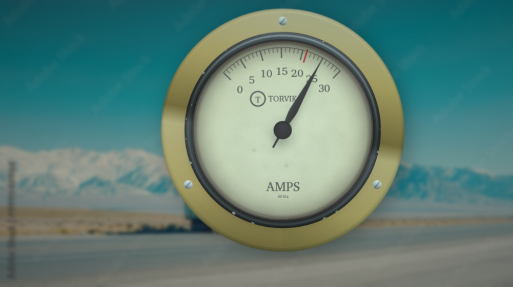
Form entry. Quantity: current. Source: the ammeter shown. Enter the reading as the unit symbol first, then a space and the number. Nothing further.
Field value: A 25
